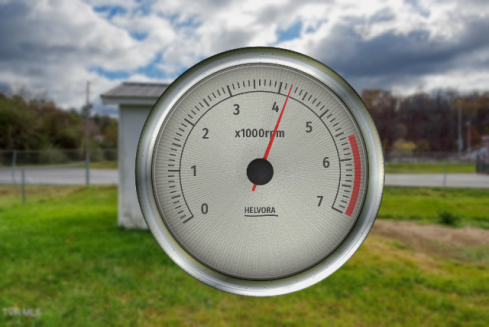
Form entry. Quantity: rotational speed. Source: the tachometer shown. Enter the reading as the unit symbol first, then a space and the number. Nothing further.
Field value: rpm 4200
